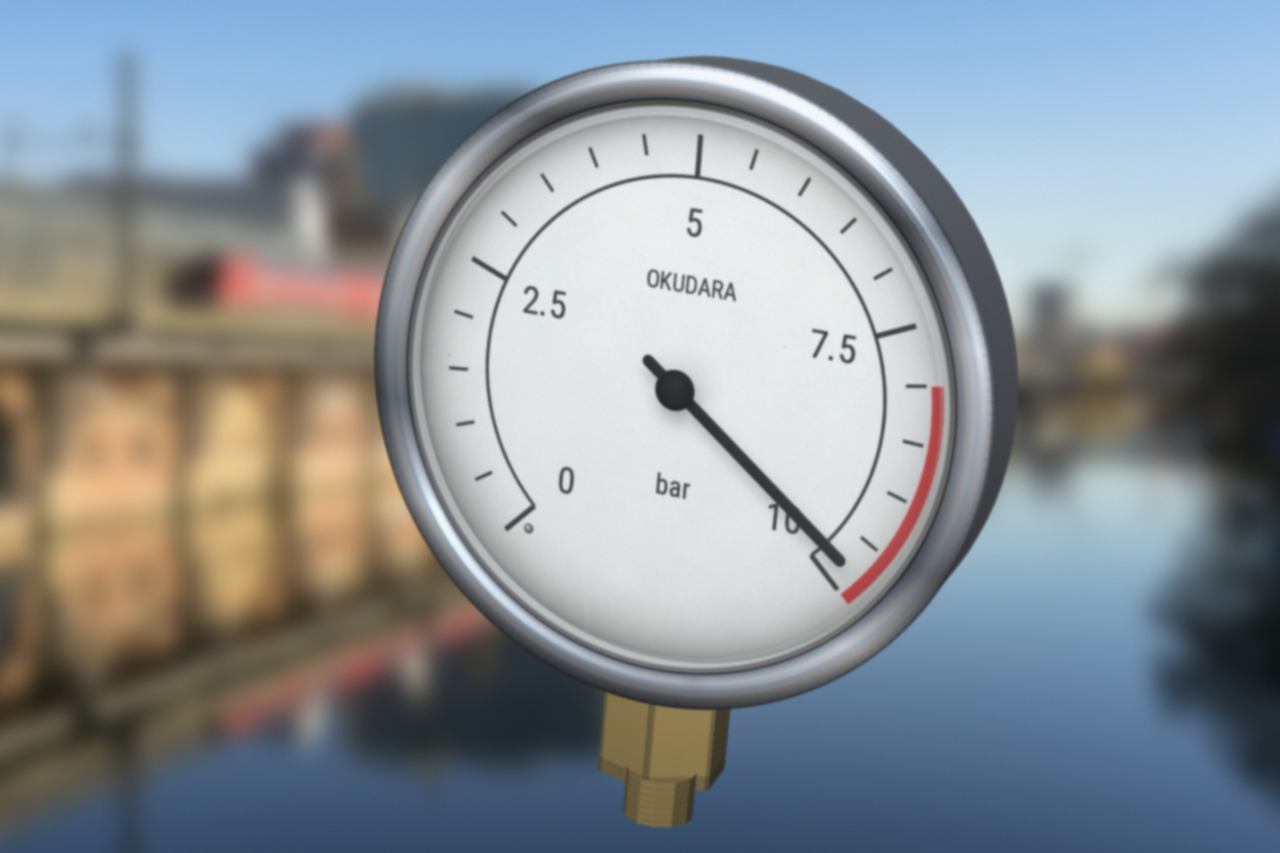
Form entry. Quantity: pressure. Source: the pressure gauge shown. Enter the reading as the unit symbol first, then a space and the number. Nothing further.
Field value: bar 9.75
